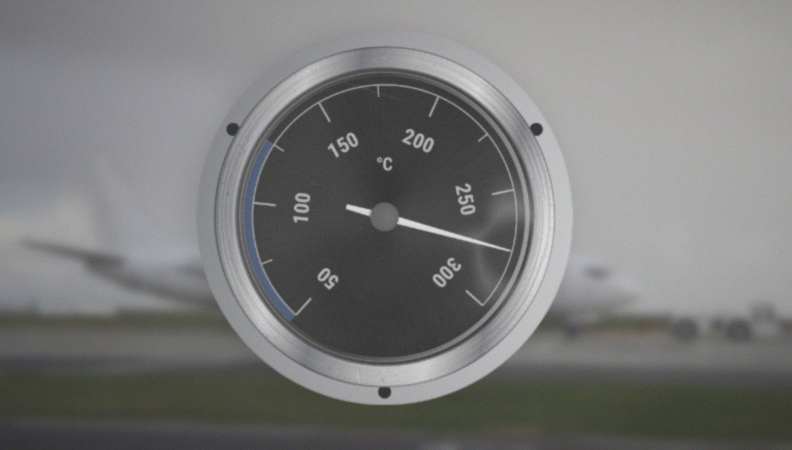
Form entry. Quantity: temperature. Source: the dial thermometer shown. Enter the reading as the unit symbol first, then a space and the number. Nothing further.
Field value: °C 275
